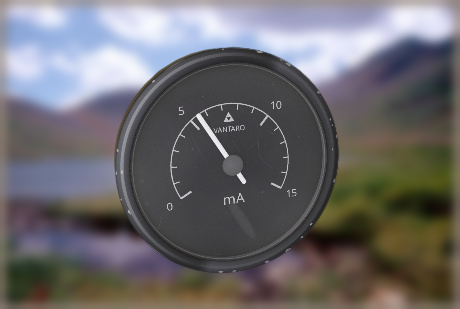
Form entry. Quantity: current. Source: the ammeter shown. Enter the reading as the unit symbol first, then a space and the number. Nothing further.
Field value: mA 5.5
